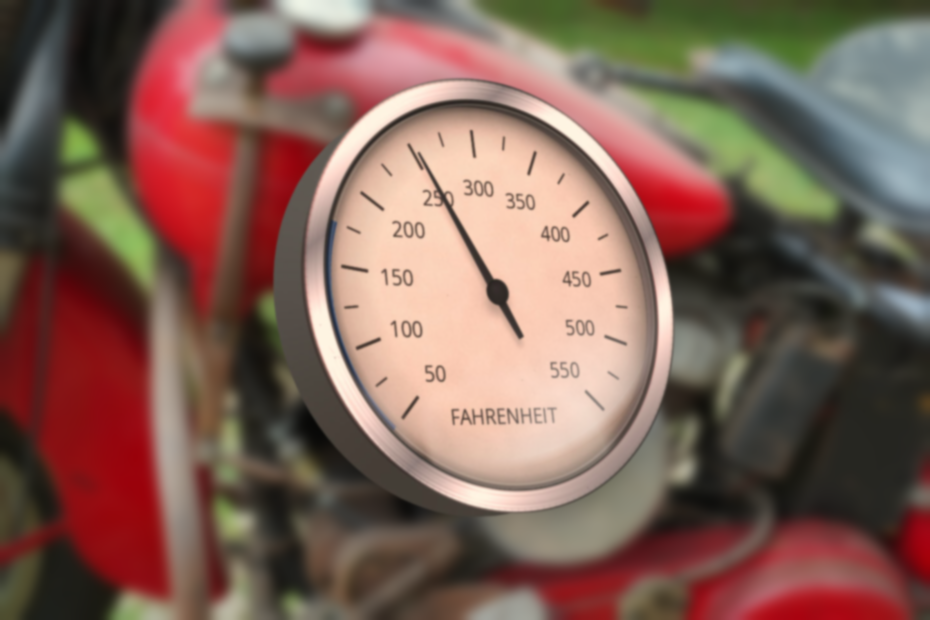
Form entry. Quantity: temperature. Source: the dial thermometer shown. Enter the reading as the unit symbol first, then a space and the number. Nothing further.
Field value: °F 250
